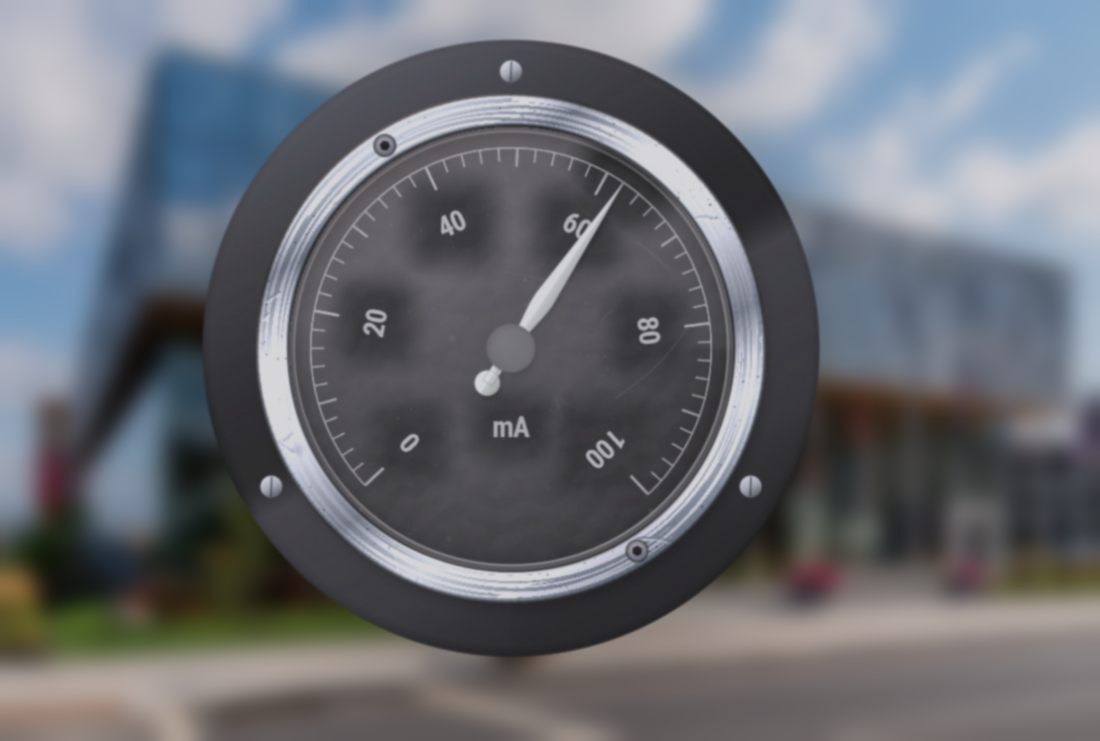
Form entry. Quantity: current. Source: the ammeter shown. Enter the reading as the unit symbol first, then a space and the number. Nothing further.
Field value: mA 62
